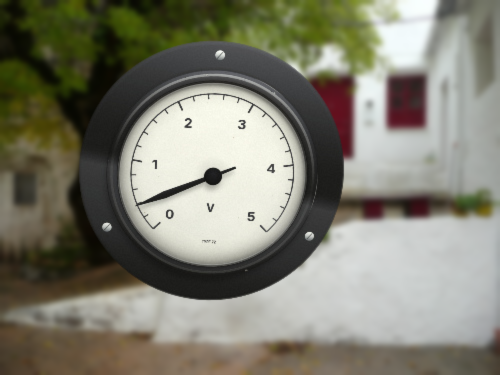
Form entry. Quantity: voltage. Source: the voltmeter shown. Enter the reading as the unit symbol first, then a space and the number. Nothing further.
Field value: V 0.4
